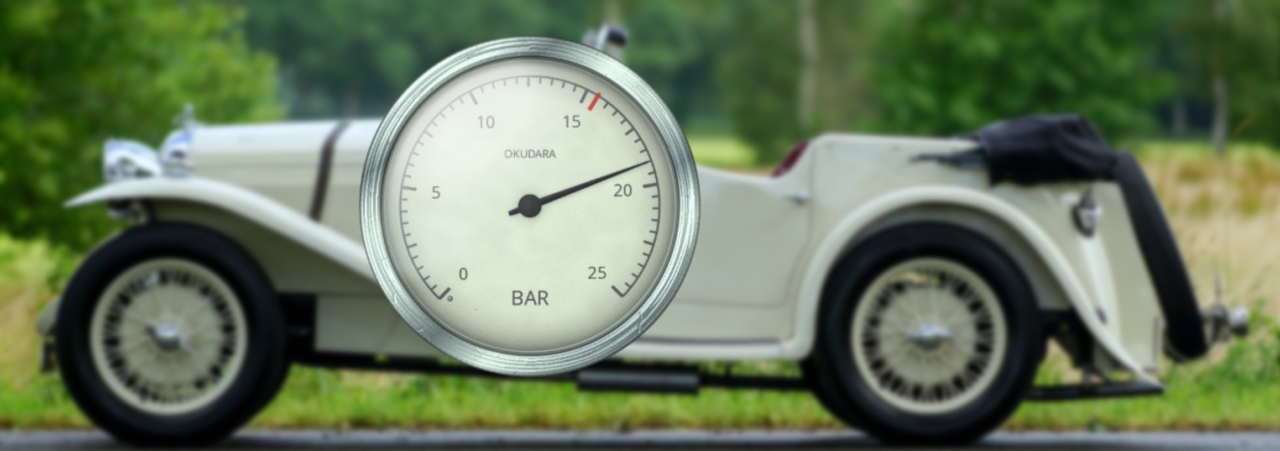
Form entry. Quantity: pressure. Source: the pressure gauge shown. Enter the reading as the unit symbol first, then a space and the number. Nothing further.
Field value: bar 19
